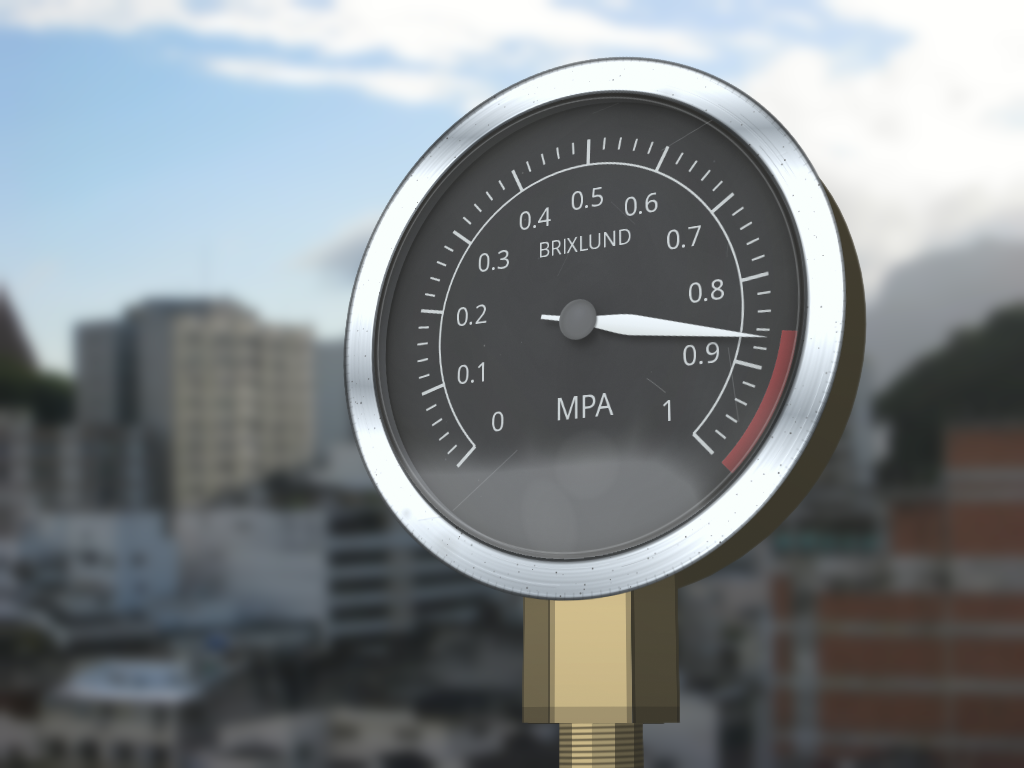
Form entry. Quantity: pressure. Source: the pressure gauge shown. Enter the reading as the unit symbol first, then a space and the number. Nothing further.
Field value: MPa 0.87
